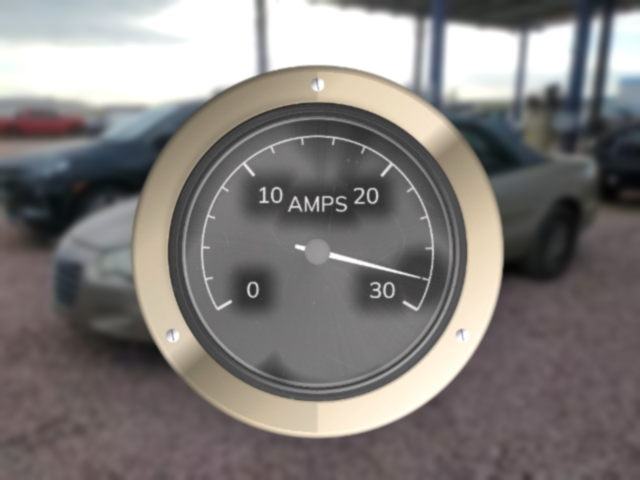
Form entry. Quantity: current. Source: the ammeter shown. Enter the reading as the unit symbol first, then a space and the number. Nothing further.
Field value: A 28
